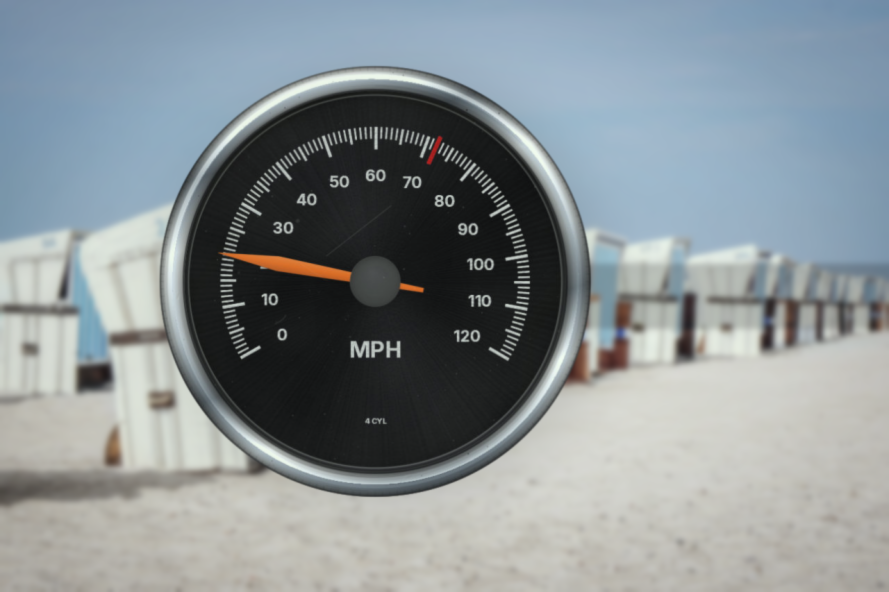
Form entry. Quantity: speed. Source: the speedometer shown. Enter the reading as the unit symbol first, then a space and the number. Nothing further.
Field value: mph 20
